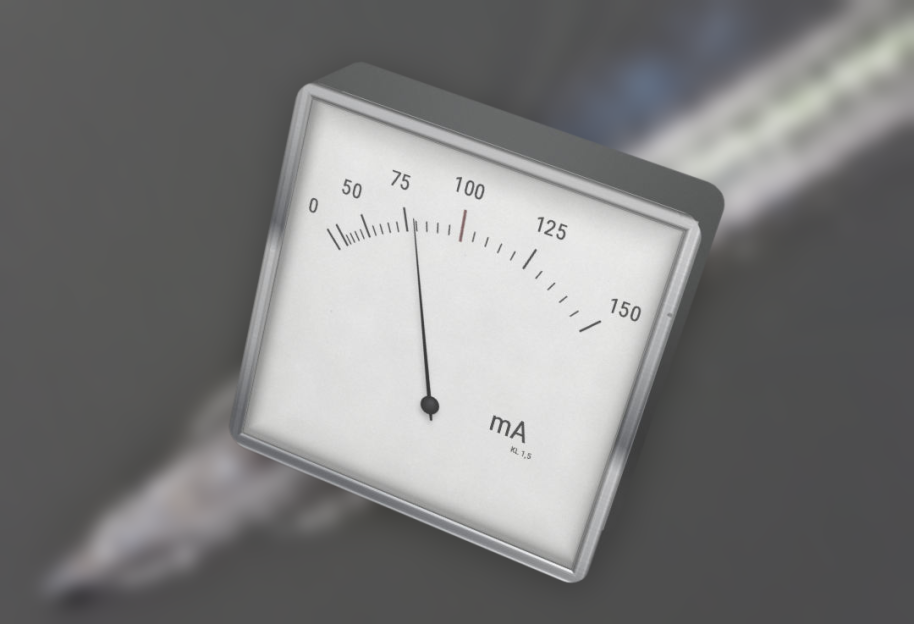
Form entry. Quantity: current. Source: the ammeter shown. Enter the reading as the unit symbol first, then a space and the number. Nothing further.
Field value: mA 80
